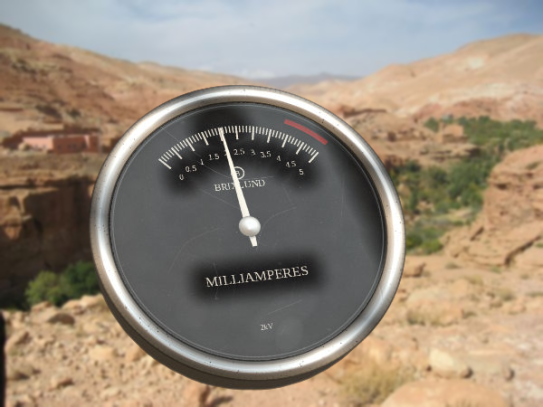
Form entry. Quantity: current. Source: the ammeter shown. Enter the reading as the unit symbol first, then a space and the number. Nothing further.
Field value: mA 2
